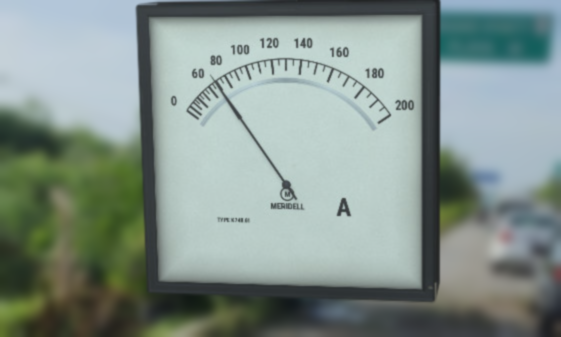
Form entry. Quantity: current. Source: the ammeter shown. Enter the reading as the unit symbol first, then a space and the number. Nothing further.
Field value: A 70
